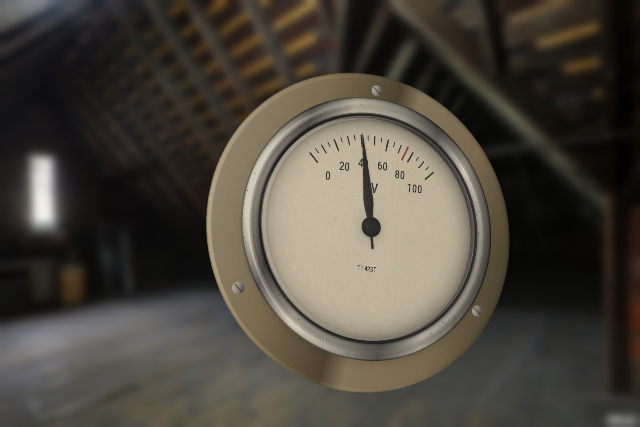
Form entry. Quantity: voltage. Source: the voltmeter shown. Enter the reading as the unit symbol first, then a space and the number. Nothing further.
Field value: kV 40
